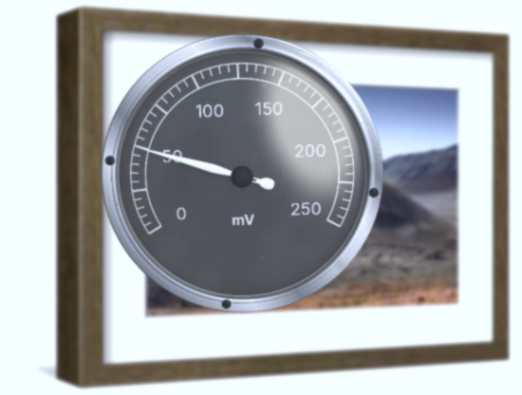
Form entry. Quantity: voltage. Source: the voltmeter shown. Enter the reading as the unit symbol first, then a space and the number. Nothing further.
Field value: mV 50
